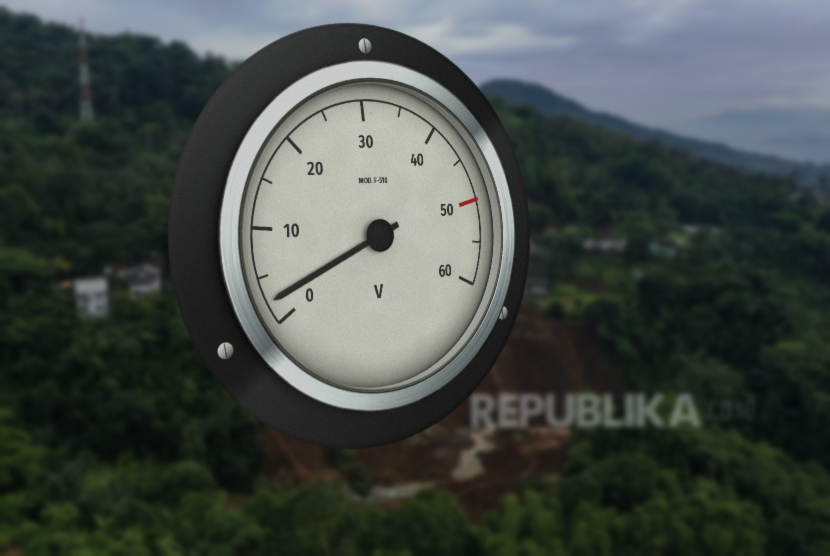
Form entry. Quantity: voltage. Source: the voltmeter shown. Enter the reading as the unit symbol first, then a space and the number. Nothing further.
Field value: V 2.5
